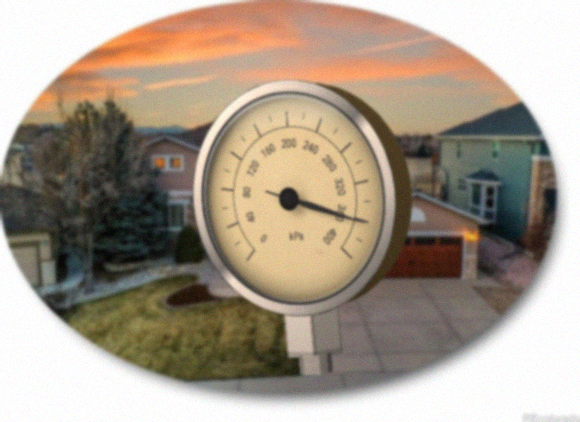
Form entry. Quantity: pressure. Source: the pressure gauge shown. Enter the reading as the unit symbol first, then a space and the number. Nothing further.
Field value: kPa 360
